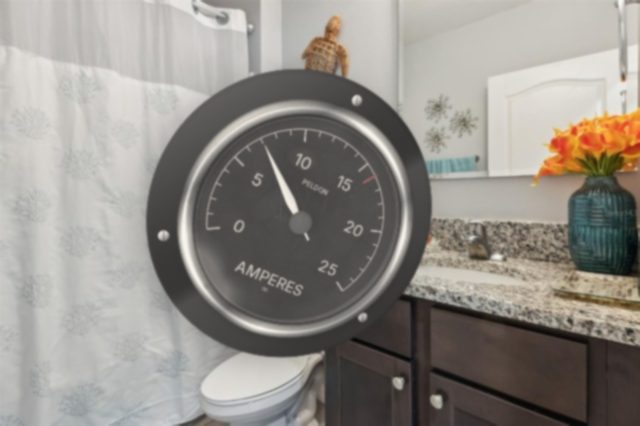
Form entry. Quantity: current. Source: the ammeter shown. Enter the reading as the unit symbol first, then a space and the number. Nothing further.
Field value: A 7
